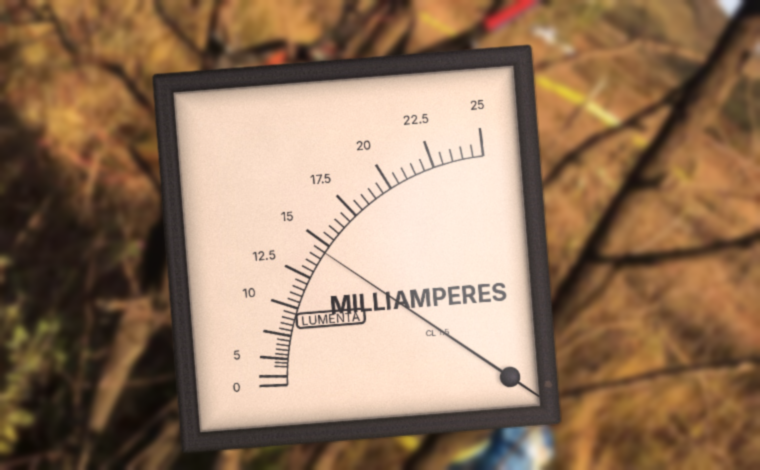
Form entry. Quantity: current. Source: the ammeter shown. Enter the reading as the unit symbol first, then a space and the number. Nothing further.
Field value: mA 14.5
